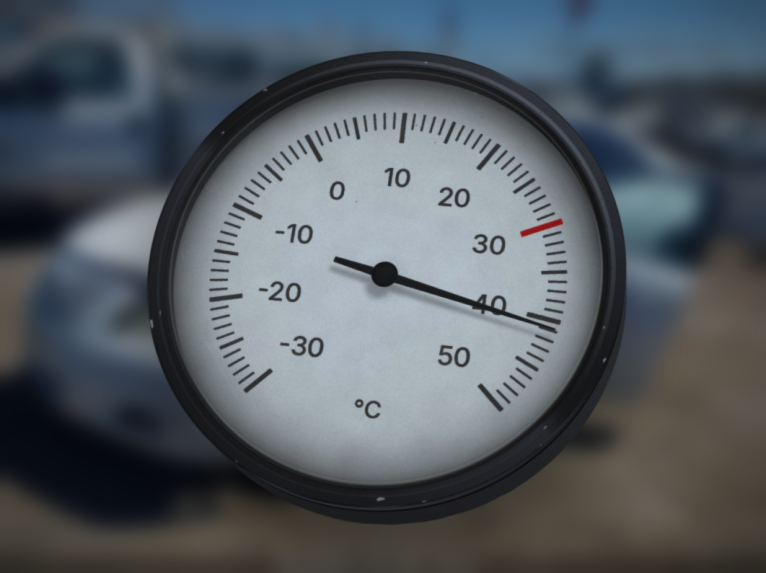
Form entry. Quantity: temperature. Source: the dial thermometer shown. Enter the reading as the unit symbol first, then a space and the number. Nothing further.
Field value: °C 41
